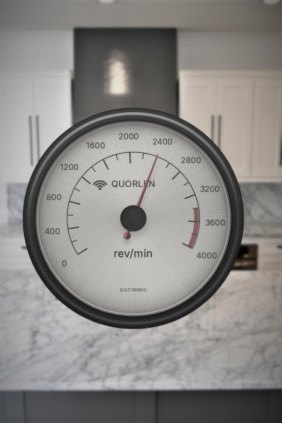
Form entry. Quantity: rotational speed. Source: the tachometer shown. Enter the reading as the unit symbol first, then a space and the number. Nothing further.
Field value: rpm 2400
